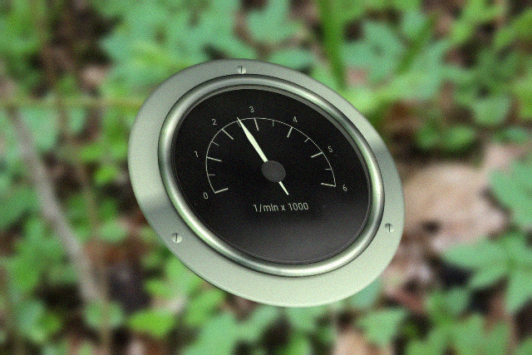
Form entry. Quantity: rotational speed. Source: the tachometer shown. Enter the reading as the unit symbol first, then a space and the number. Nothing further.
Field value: rpm 2500
